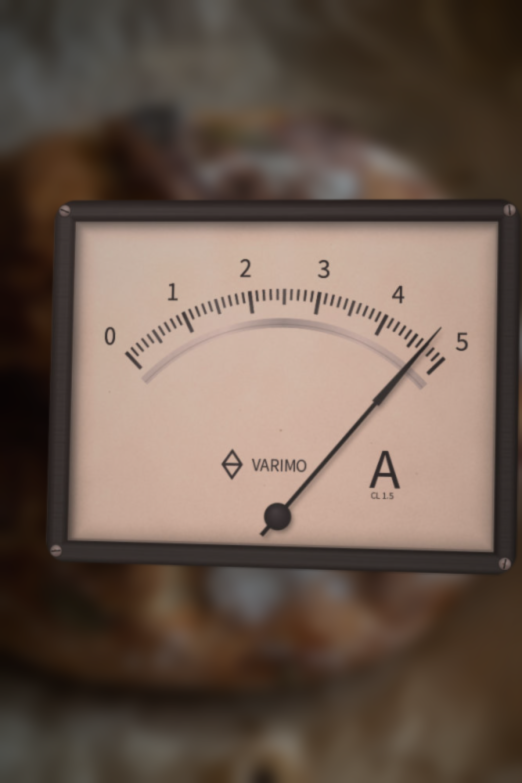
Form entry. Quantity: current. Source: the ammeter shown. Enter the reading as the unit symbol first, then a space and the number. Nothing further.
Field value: A 4.7
